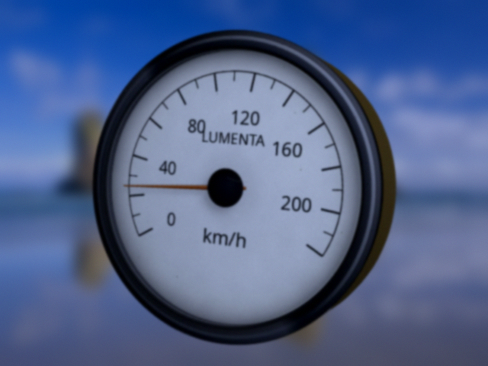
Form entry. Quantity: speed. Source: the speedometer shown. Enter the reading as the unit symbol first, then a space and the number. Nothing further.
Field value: km/h 25
